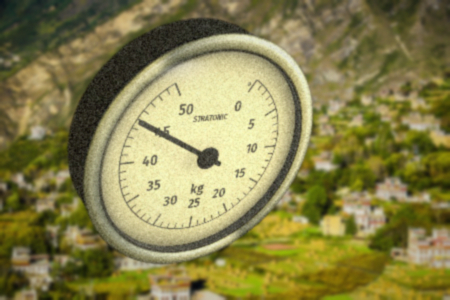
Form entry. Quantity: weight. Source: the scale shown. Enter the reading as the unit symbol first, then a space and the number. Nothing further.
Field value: kg 45
